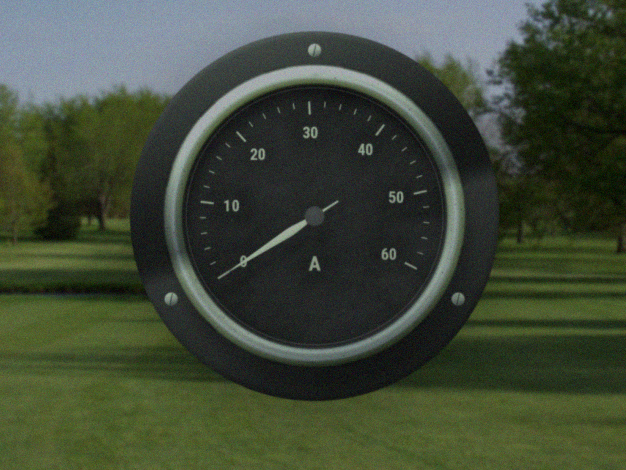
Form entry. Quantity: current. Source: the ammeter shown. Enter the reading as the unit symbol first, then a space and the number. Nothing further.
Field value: A 0
